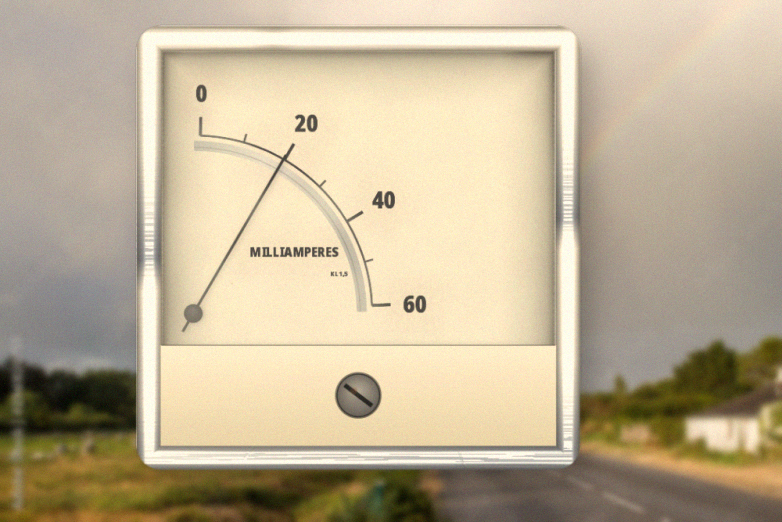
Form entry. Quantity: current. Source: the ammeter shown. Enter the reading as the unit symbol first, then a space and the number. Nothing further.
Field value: mA 20
